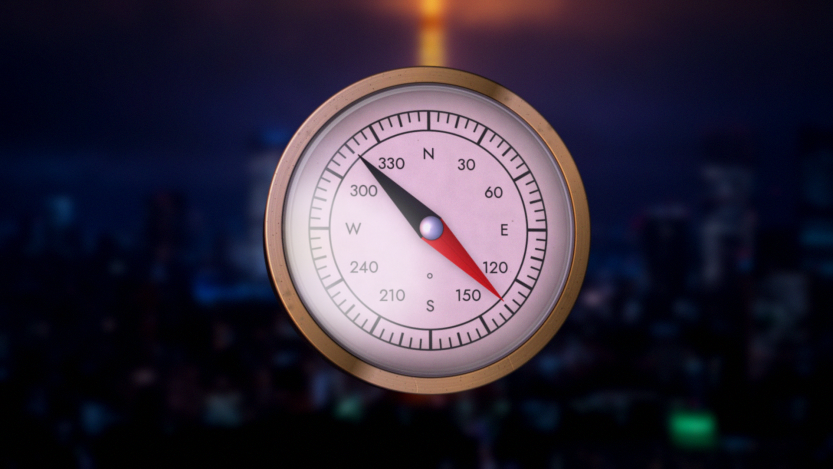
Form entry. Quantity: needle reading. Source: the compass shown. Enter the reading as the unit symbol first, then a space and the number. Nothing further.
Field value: ° 135
